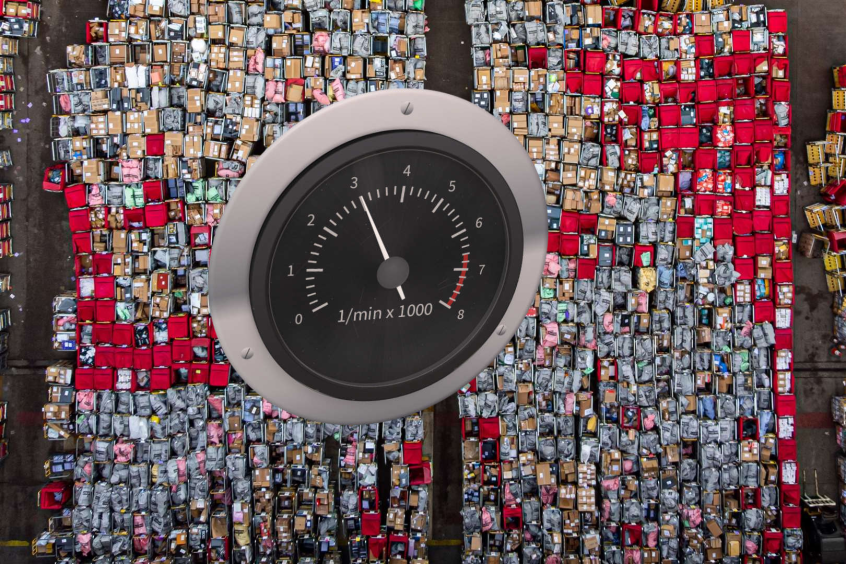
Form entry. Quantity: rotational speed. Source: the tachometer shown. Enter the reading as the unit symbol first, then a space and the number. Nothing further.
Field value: rpm 3000
